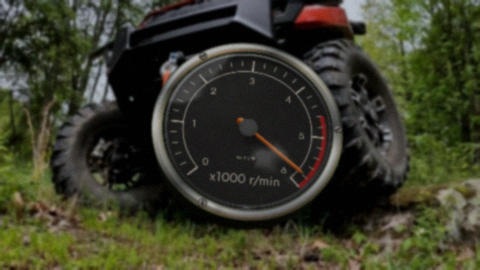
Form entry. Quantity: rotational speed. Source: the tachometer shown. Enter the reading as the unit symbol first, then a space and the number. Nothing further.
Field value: rpm 5800
